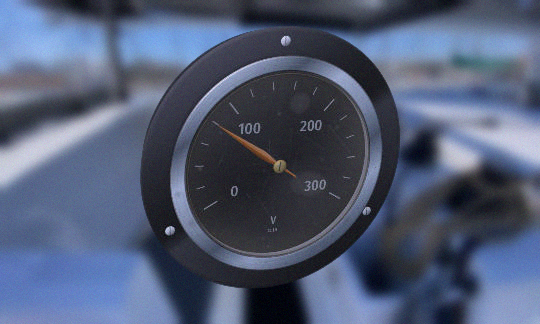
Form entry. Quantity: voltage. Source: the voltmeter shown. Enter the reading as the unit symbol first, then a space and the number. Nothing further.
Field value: V 80
